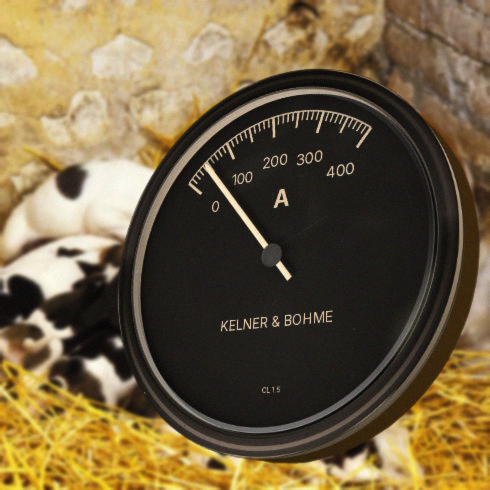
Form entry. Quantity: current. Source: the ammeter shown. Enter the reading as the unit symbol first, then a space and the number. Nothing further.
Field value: A 50
